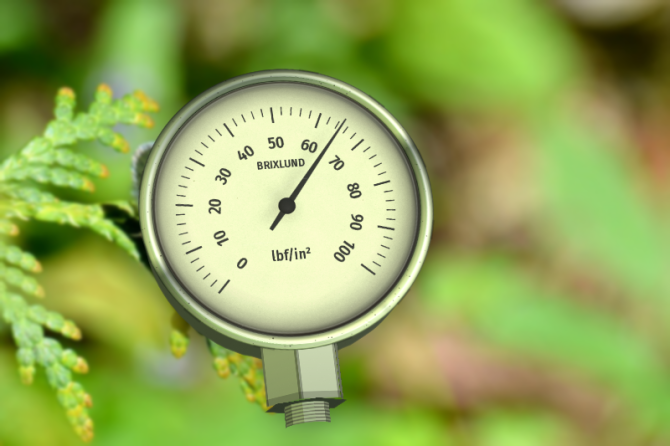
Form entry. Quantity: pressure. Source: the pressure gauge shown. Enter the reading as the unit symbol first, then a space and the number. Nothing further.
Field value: psi 65
